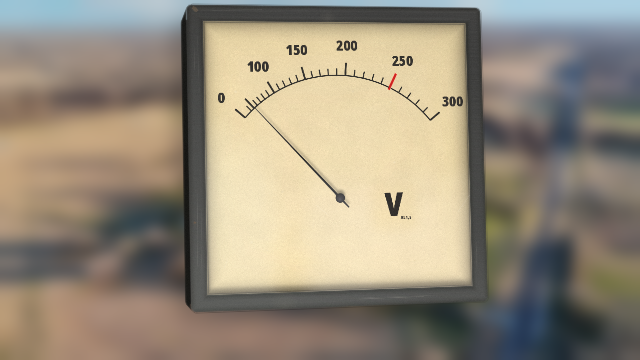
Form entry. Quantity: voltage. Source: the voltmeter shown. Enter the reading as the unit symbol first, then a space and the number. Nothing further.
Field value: V 50
